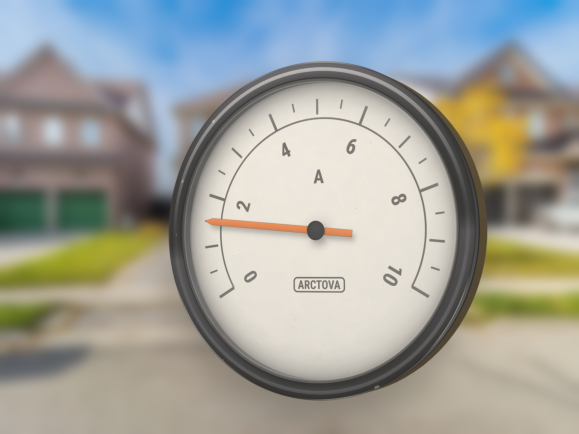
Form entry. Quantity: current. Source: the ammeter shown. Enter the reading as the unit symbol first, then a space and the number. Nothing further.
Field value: A 1.5
